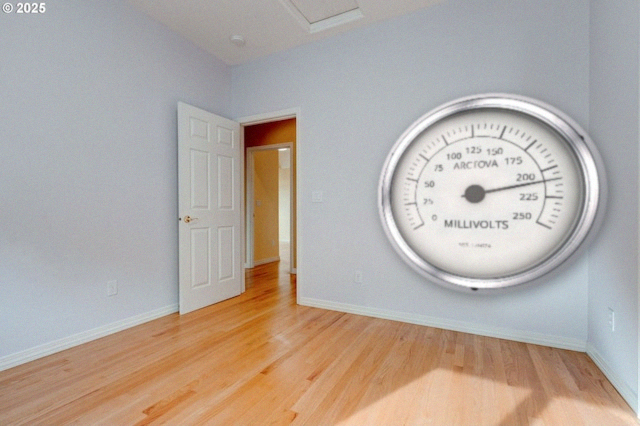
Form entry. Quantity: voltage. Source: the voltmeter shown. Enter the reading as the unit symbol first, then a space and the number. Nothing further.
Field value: mV 210
